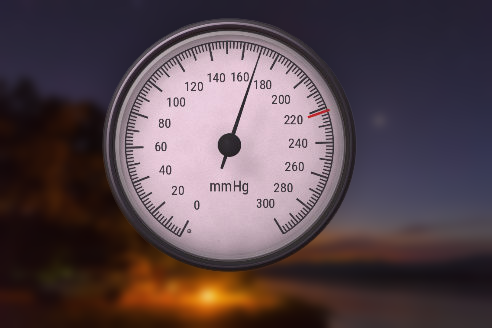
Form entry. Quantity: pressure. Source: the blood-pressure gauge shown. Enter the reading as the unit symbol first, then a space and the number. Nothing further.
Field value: mmHg 170
